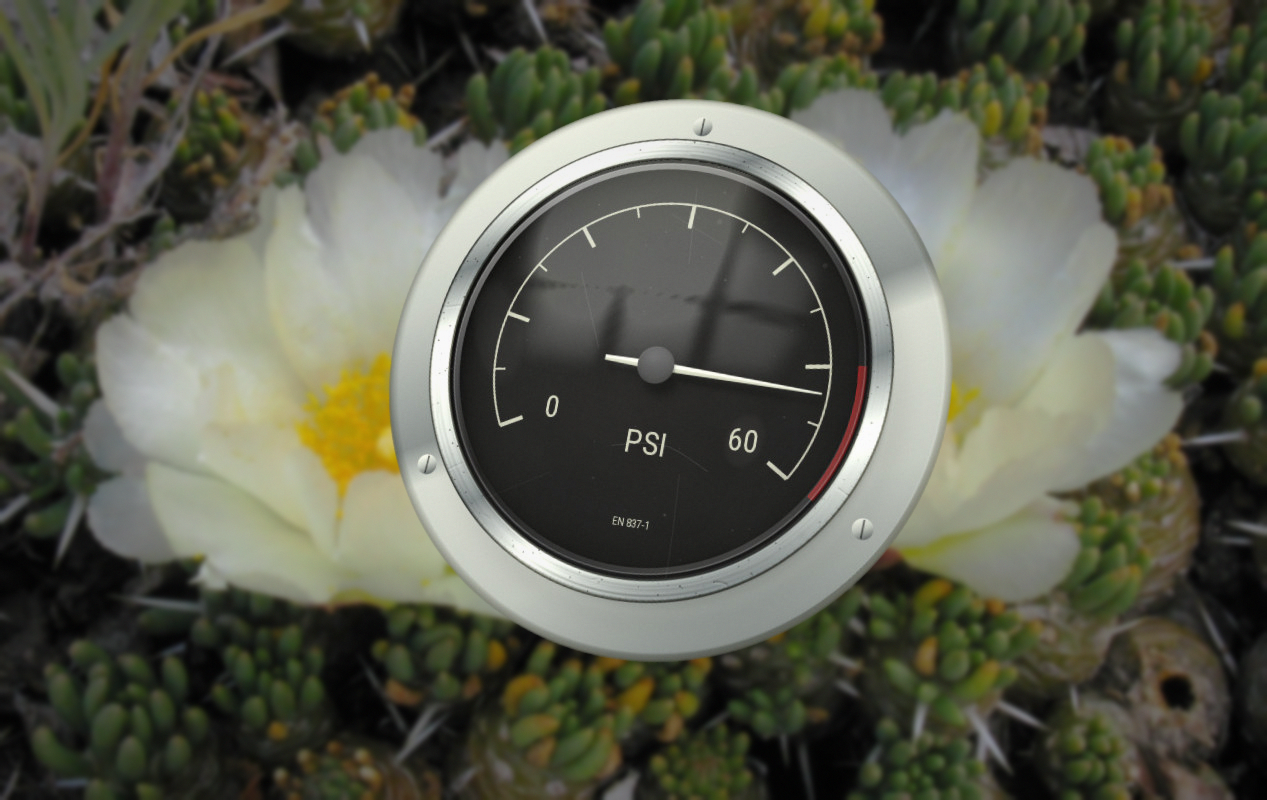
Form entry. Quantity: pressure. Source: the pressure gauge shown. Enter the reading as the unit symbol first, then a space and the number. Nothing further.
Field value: psi 52.5
